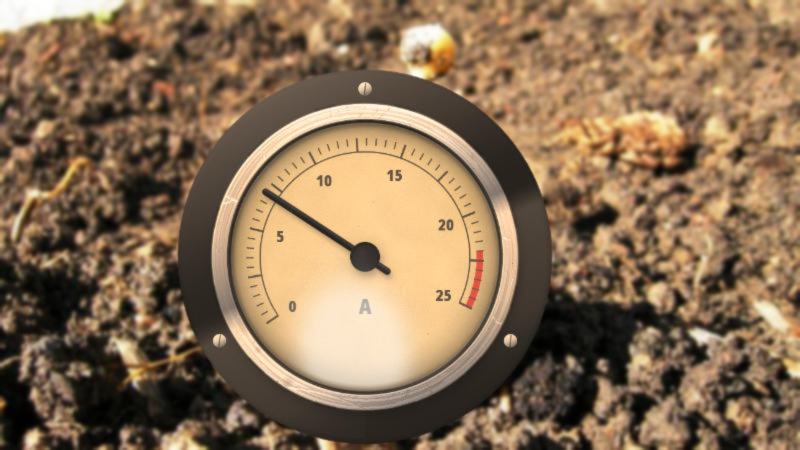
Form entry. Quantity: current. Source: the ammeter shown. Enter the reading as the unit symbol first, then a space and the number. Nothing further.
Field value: A 7
